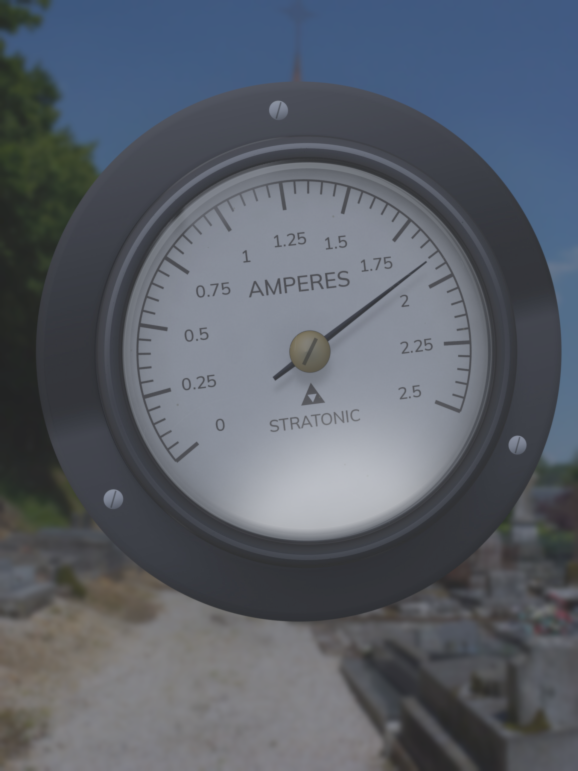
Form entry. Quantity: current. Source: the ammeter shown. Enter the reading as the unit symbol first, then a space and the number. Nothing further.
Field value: A 1.9
